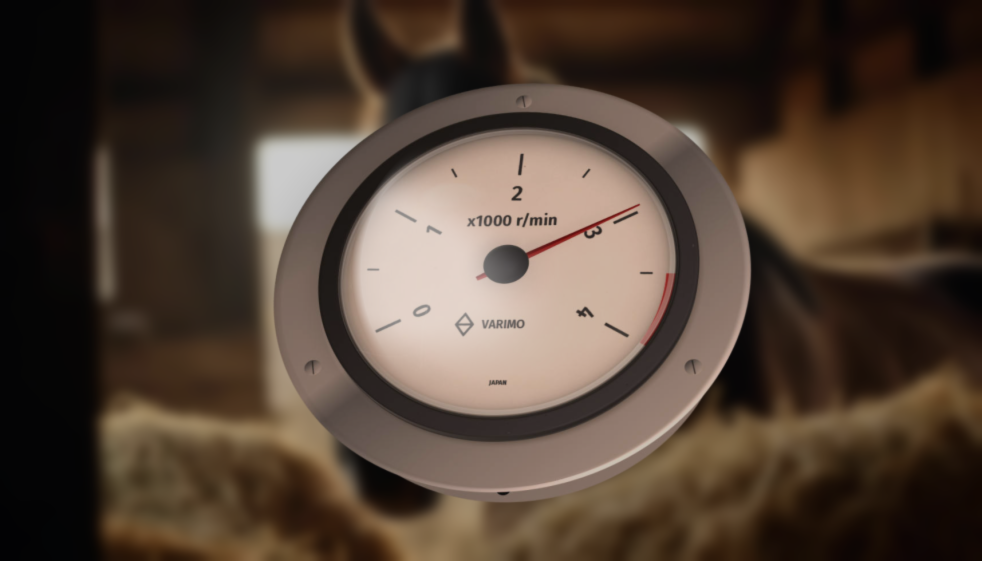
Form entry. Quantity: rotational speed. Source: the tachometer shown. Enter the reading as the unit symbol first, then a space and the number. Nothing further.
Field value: rpm 3000
